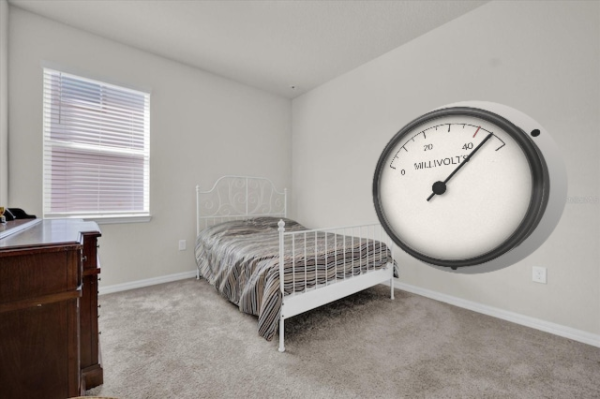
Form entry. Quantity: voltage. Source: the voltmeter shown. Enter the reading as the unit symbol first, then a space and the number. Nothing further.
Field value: mV 45
